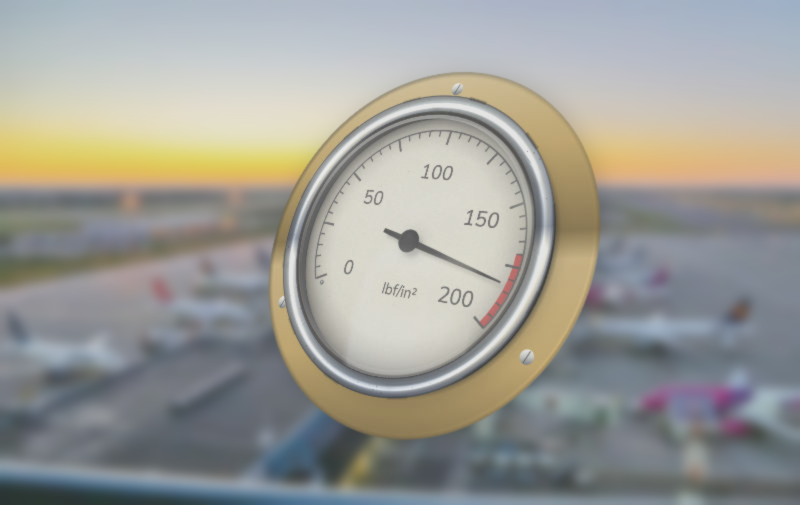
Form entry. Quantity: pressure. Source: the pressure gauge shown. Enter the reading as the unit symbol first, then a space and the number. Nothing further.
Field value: psi 182.5
